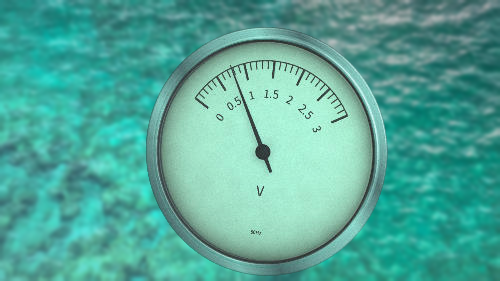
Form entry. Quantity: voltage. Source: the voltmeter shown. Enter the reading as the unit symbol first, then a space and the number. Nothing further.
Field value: V 0.8
